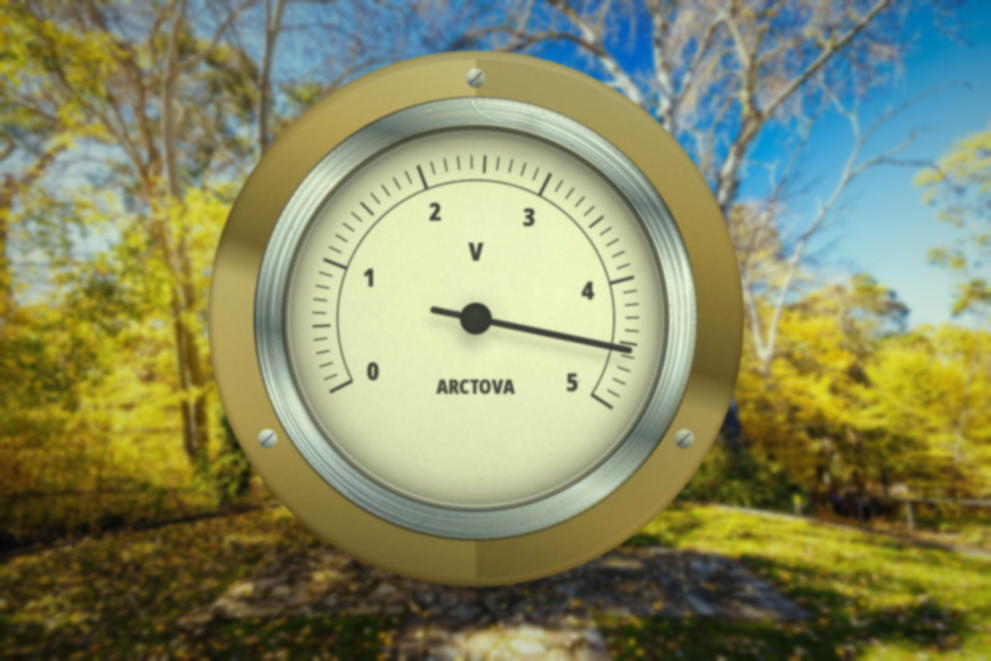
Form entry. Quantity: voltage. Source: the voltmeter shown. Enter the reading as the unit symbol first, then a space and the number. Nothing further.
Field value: V 4.55
